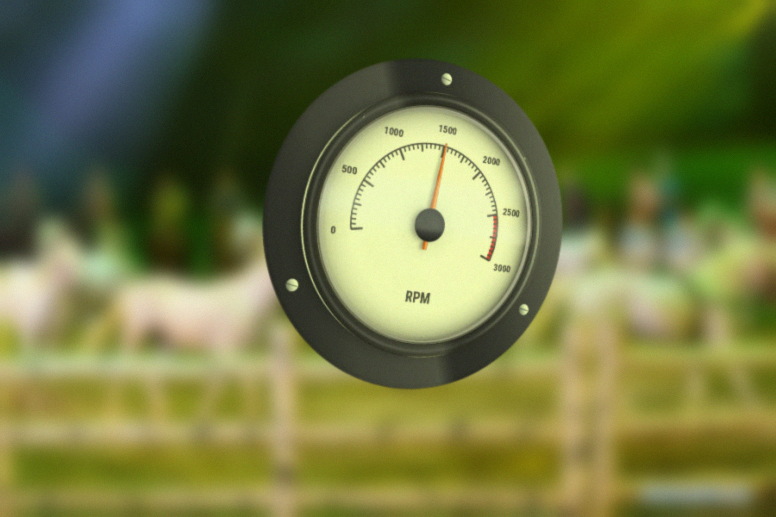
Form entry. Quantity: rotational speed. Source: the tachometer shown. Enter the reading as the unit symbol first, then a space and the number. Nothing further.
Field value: rpm 1500
